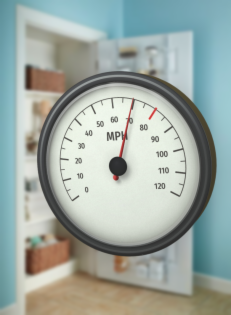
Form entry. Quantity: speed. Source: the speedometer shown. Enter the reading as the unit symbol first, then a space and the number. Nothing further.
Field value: mph 70
